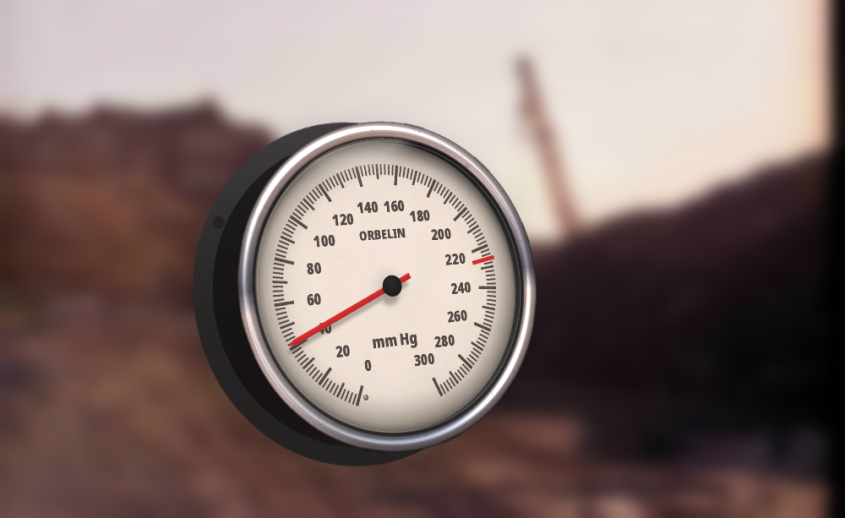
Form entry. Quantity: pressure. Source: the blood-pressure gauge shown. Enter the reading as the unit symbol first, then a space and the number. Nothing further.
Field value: mmHg 42
